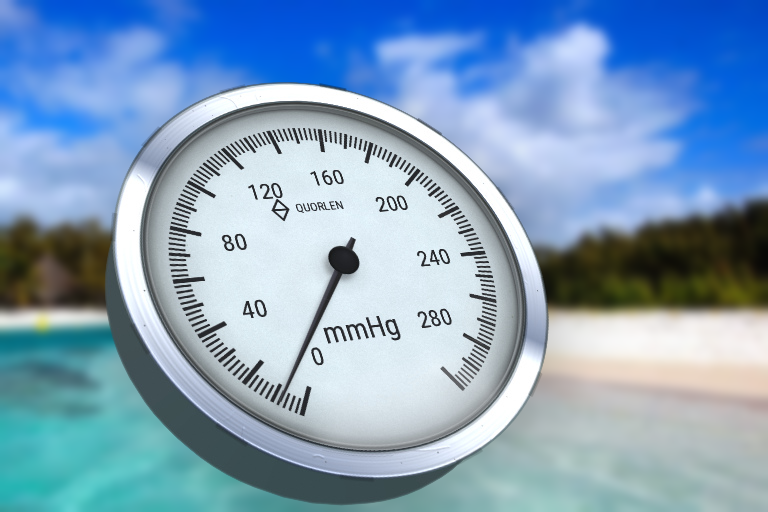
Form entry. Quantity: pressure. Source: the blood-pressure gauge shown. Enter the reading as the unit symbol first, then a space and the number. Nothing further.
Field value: mmHg 8
